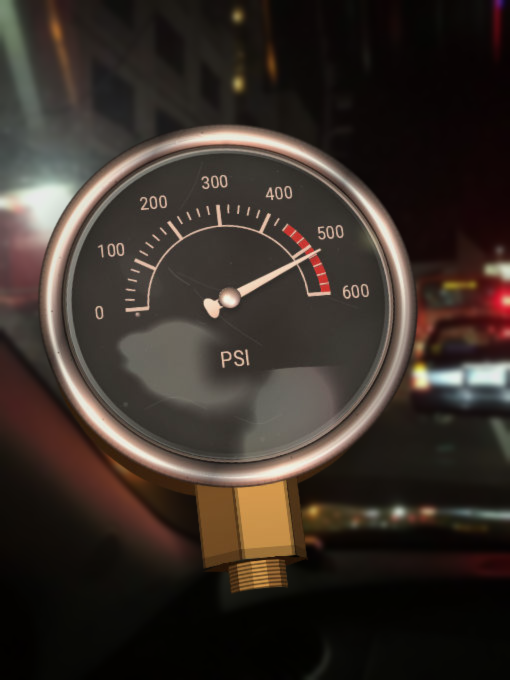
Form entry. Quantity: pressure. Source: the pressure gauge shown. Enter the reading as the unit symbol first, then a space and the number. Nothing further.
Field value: psi 520
